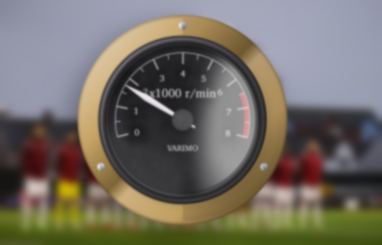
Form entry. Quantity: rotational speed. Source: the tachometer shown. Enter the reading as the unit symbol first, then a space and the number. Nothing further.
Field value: rpm 1750
